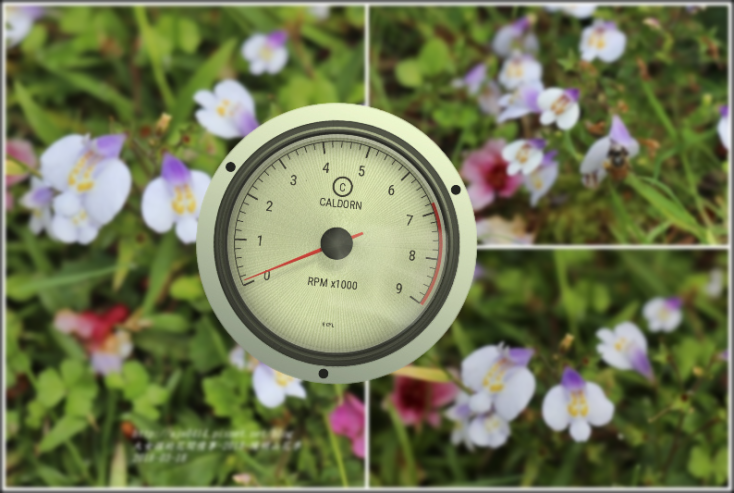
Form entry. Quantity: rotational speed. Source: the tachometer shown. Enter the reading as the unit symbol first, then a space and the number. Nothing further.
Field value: rpm 100
